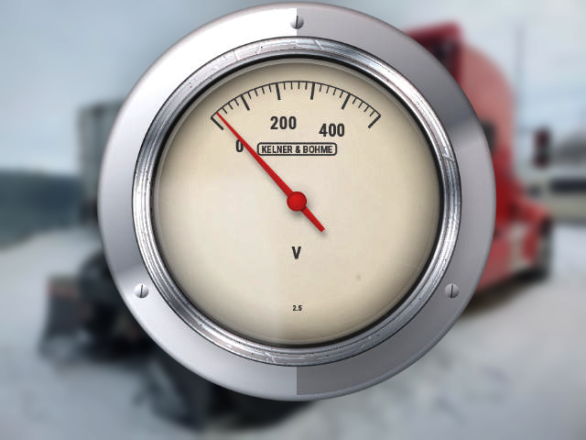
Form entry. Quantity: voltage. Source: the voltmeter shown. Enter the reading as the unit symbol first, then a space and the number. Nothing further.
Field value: V 20
